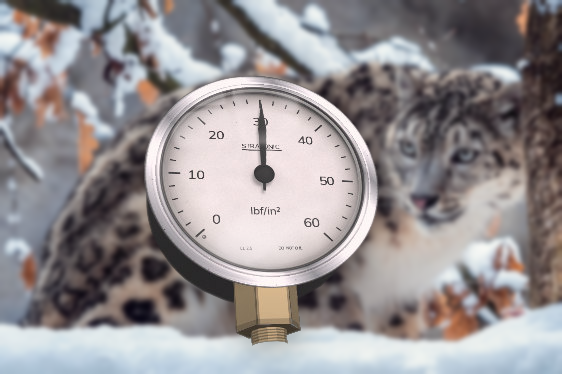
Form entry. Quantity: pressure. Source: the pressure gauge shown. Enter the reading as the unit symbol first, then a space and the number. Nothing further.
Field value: psi 30
